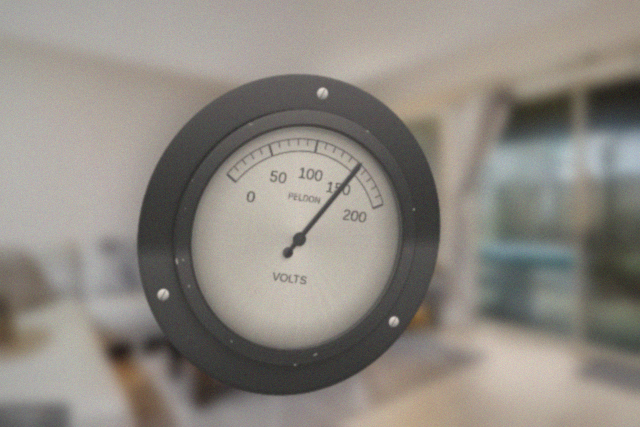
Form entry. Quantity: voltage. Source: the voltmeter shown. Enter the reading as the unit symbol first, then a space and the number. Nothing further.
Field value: V 150
